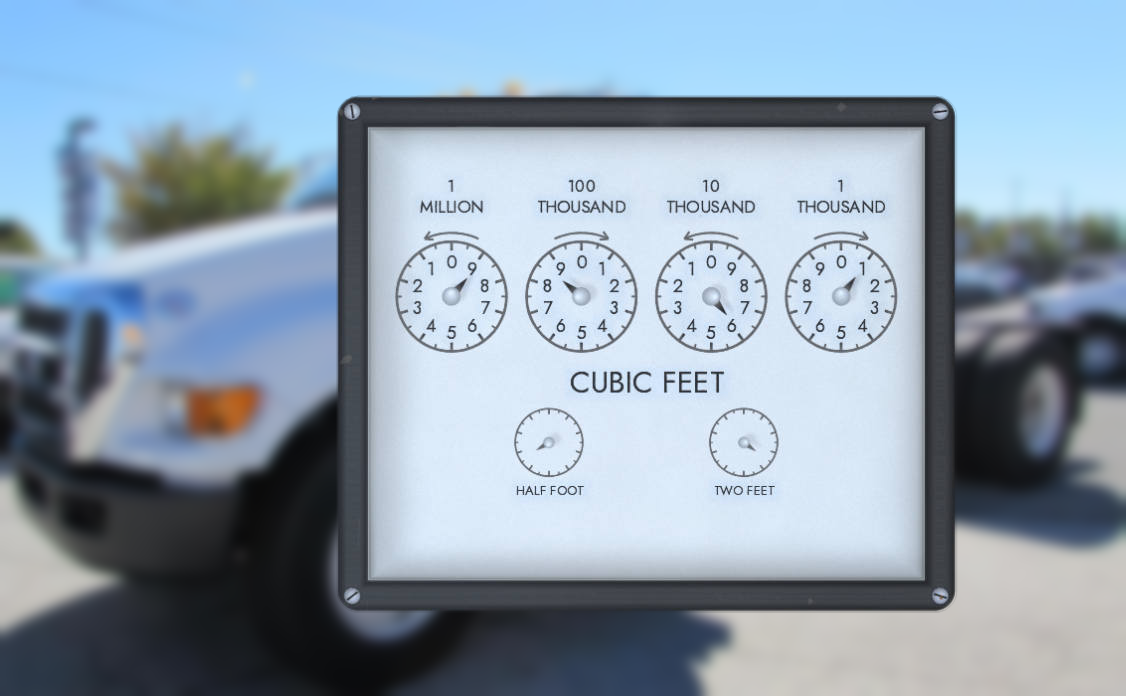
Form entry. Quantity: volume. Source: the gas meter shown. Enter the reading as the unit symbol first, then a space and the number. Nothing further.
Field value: ft³ 886100
